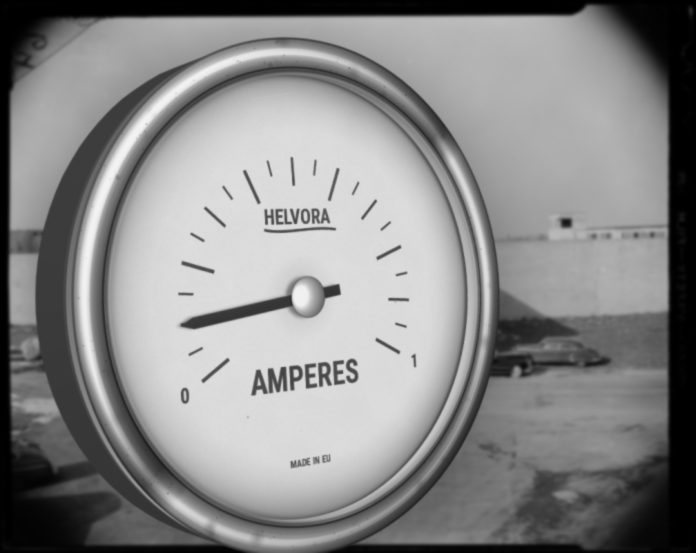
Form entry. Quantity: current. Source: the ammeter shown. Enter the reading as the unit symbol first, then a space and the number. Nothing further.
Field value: A 0.1
